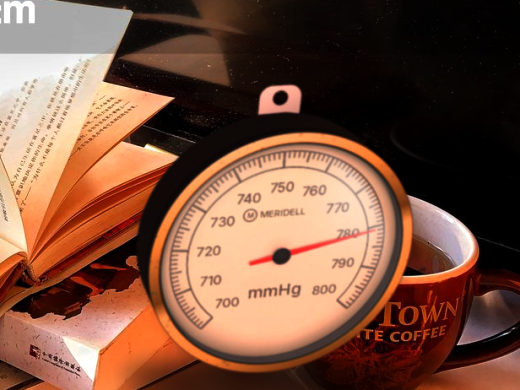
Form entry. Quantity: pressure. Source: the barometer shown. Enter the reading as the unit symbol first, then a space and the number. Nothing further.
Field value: mmHg 780
